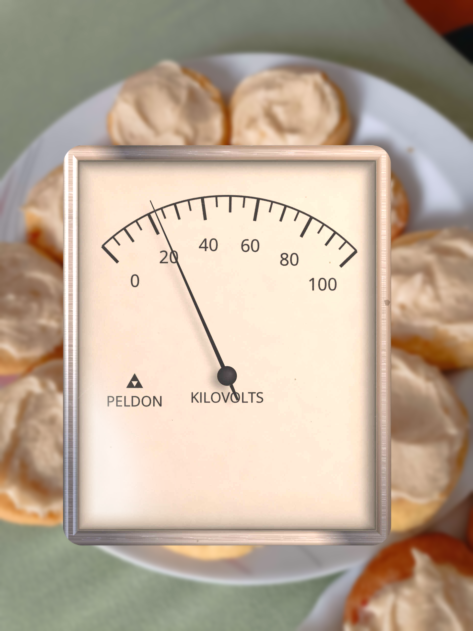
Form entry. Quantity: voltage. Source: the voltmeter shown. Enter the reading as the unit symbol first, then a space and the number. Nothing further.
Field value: kV 22.5
